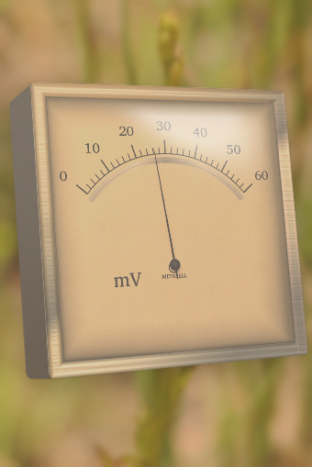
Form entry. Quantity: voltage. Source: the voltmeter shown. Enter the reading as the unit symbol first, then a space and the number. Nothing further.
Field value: mV 26
